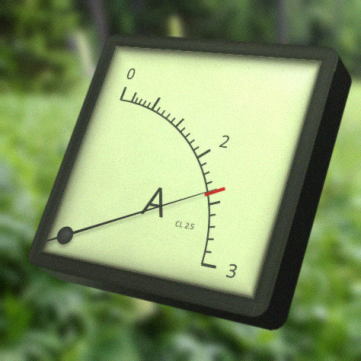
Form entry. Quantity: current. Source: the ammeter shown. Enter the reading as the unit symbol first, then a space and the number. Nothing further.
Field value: A 2.4
